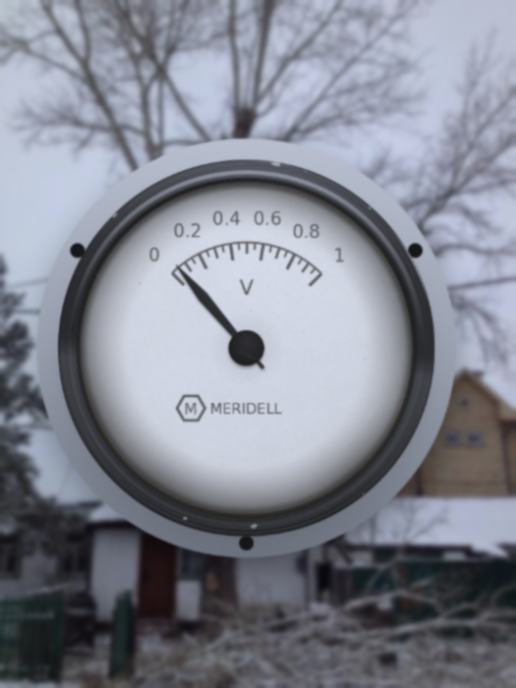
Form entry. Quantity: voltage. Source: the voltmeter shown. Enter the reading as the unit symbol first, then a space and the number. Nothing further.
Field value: V 0.05
